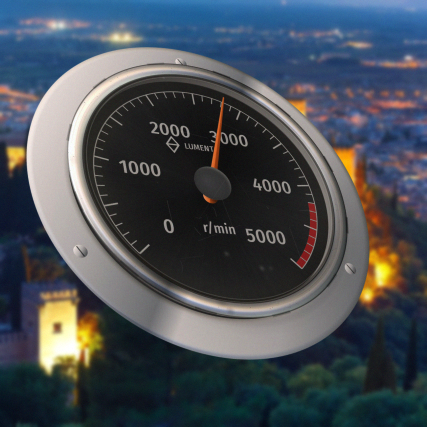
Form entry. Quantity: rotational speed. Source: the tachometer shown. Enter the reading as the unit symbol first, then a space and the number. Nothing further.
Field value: rpm 2800
